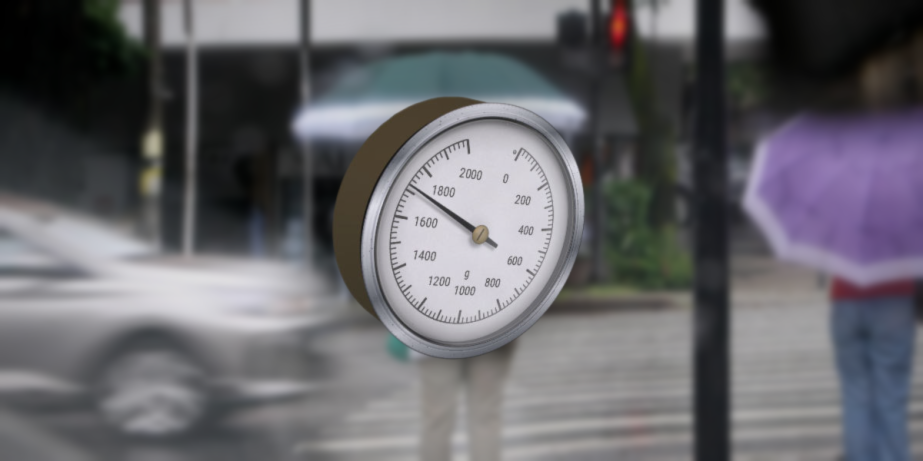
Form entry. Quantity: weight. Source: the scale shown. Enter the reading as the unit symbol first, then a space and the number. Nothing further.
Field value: g 1720
